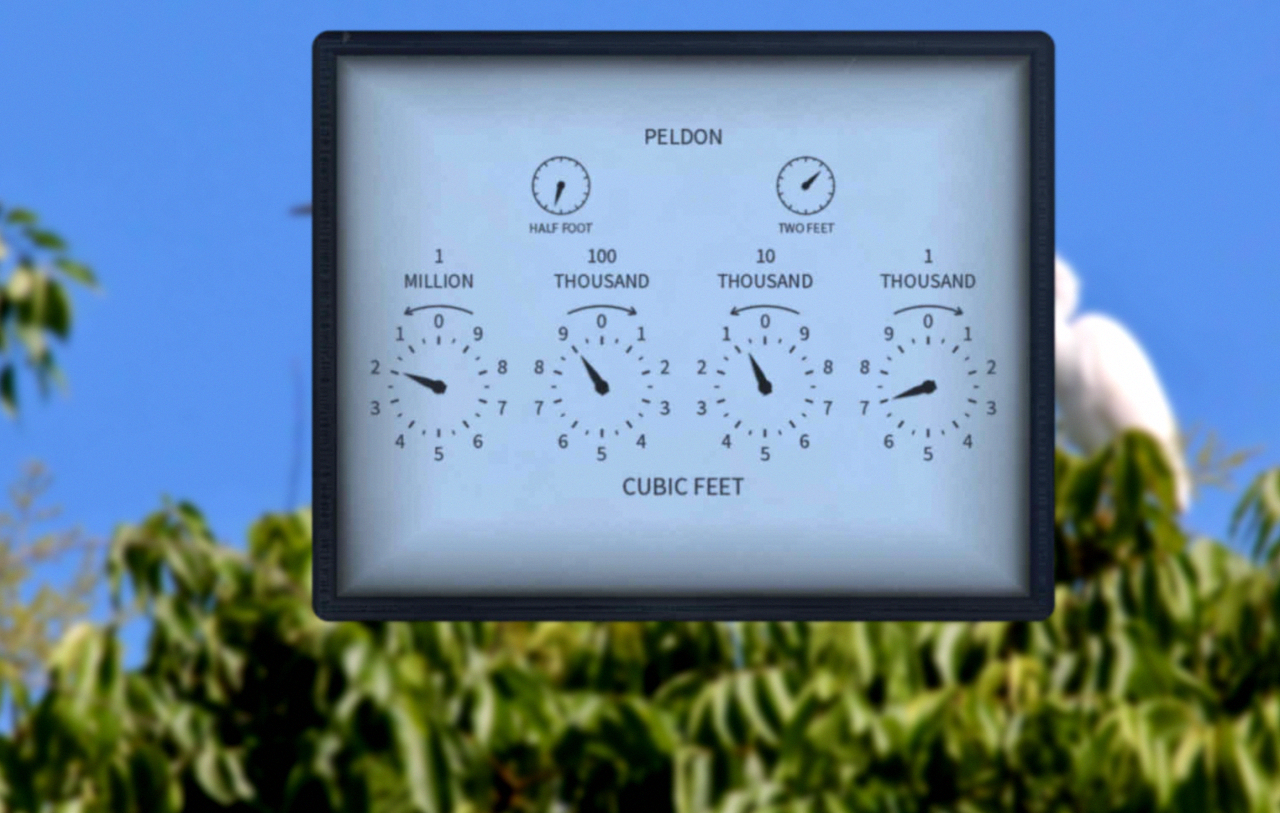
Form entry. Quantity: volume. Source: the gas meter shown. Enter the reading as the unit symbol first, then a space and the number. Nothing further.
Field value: ft³ 190700
